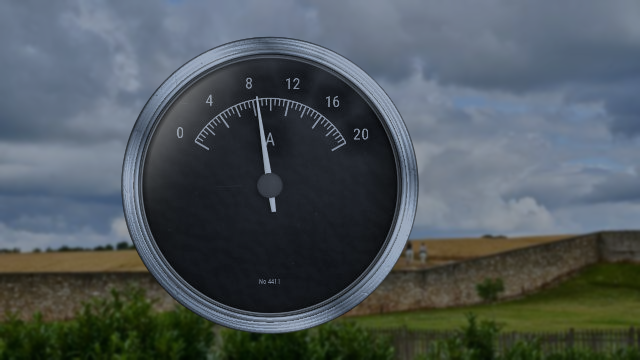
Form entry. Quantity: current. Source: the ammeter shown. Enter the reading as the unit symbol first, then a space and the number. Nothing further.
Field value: A 8.5
